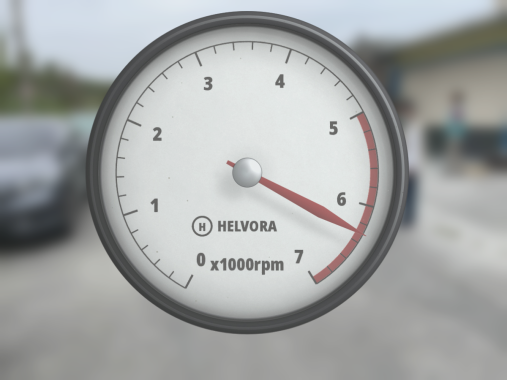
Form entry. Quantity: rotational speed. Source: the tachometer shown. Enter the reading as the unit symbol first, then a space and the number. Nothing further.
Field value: rpm 6300
